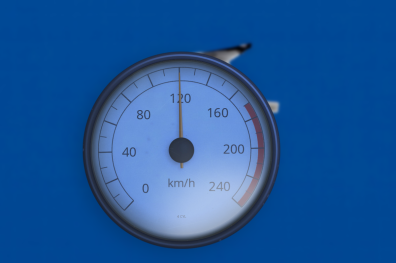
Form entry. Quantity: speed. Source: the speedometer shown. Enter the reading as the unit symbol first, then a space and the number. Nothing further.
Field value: km/h 120
